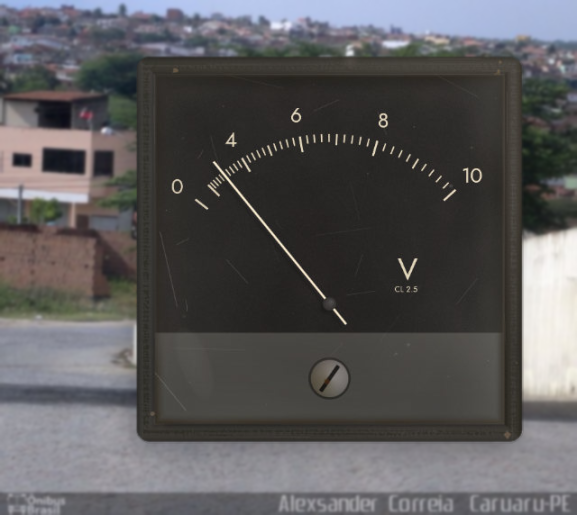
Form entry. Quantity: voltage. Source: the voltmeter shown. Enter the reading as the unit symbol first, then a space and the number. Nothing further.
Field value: V 3
